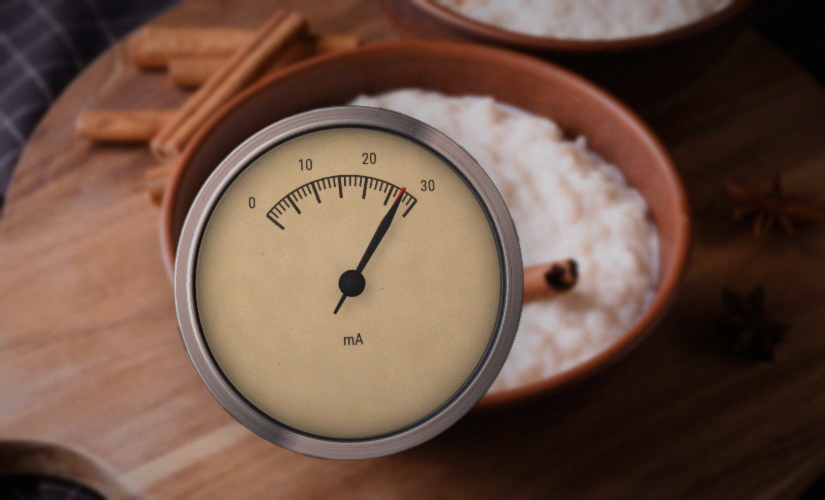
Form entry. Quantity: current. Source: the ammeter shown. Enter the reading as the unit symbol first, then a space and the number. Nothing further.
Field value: mA 27
